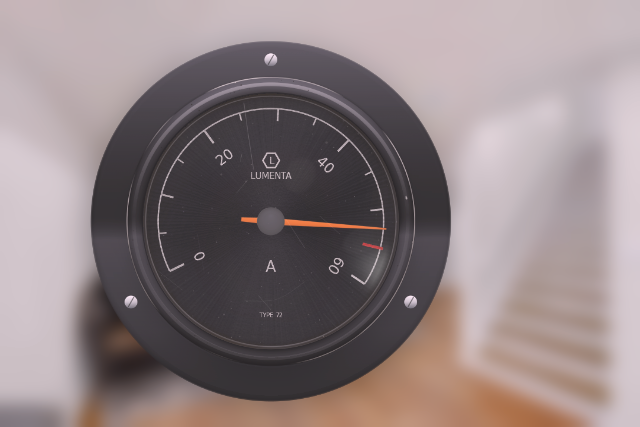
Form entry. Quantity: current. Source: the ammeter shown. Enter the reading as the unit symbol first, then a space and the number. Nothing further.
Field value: A 52.5
